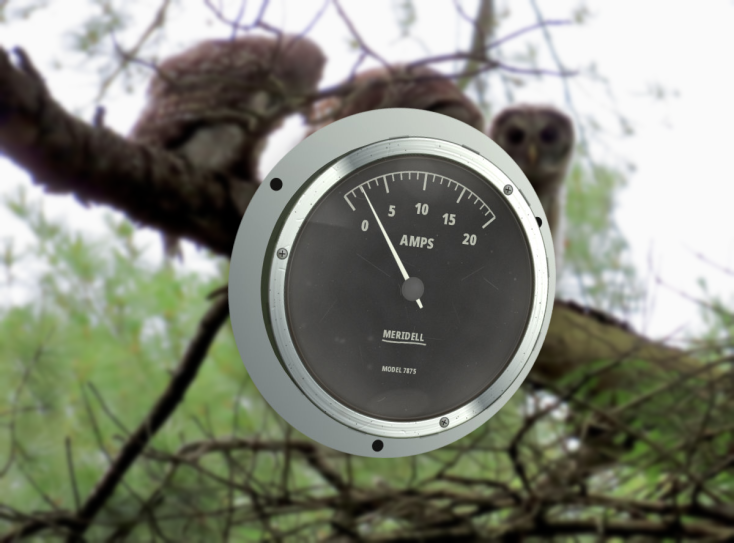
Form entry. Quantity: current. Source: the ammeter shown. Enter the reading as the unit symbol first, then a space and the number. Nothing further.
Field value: A 2
